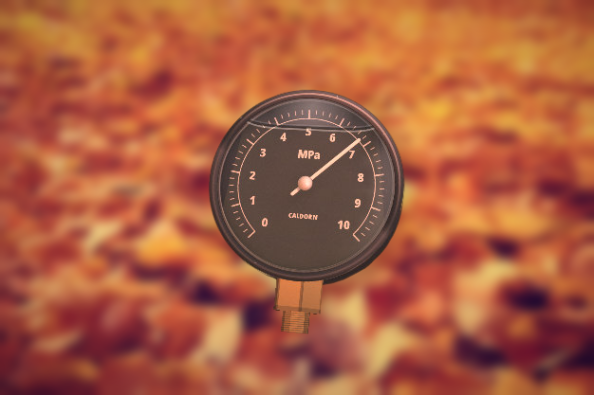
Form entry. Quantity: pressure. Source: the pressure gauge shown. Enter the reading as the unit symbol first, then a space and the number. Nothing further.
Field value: MPa 6.8
